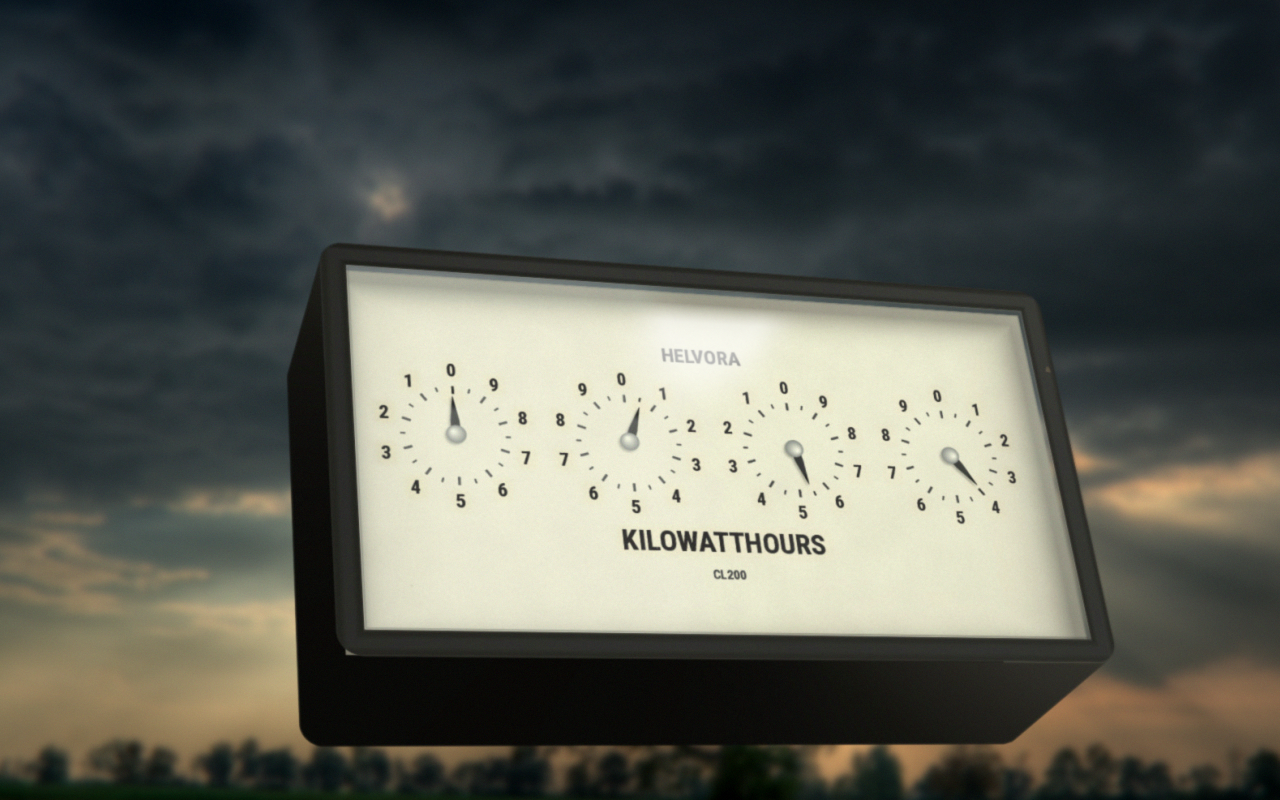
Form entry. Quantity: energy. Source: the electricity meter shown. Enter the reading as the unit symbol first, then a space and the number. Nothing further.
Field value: kWh 54
